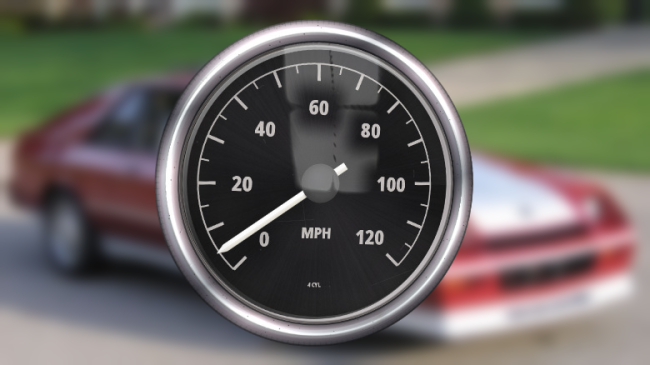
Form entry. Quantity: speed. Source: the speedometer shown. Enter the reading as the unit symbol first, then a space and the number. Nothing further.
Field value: mph 5
